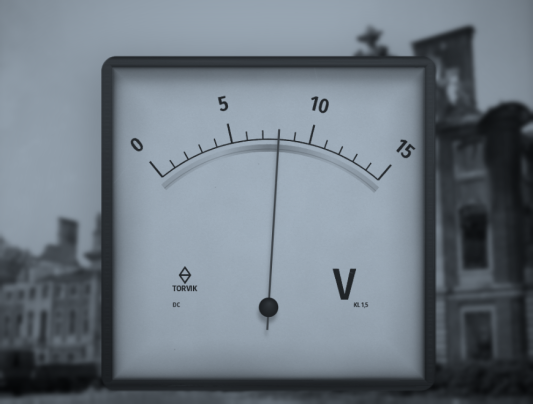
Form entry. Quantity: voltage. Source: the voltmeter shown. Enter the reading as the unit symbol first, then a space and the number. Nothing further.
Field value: V 8
